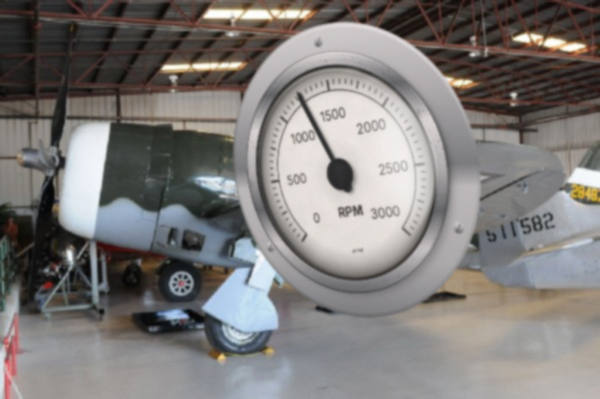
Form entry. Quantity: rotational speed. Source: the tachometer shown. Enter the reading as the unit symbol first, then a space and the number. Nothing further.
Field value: rpm 1250
